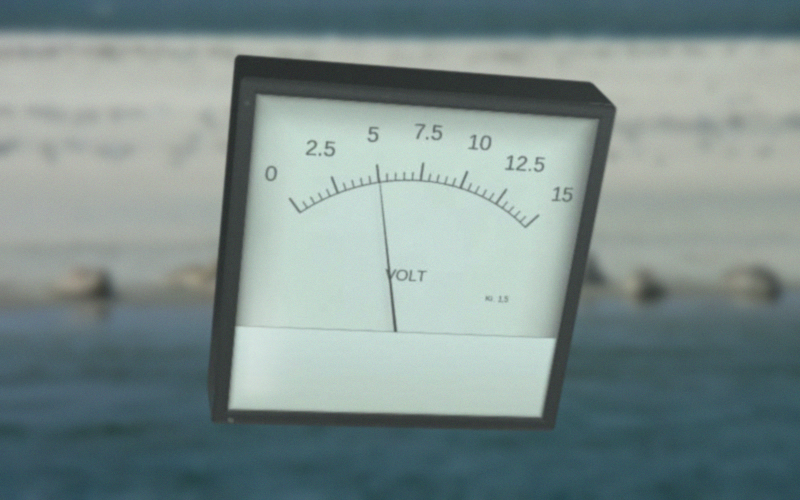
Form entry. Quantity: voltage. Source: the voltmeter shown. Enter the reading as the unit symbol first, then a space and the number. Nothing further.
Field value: V 5
